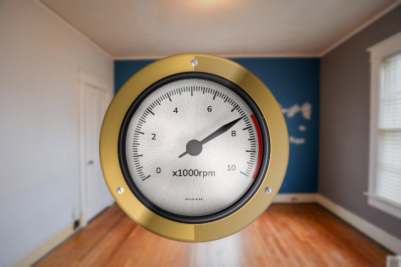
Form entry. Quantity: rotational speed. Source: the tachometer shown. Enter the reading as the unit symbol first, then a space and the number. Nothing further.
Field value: rpm 7500
